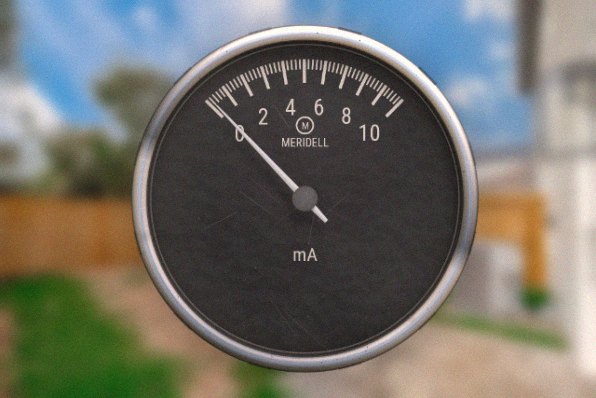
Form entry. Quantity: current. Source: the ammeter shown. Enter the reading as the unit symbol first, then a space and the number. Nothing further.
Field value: mA 0.2
